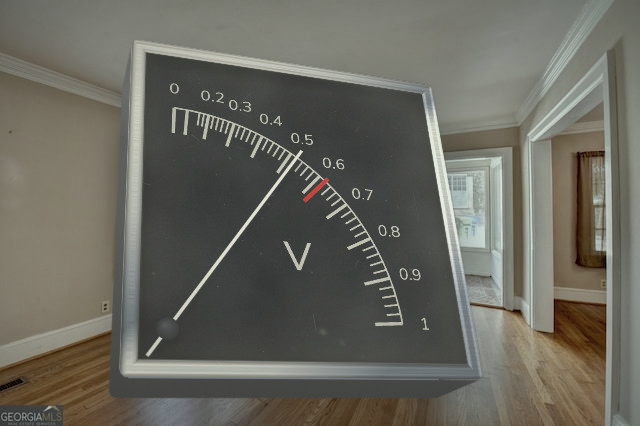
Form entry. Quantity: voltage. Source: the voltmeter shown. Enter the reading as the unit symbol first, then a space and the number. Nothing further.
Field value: V 0.52
